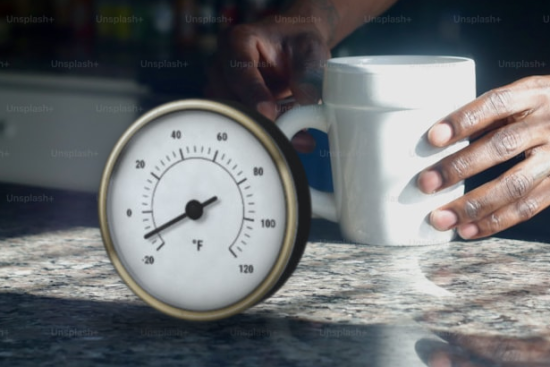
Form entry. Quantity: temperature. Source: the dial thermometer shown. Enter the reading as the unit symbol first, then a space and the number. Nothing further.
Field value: °F -12
